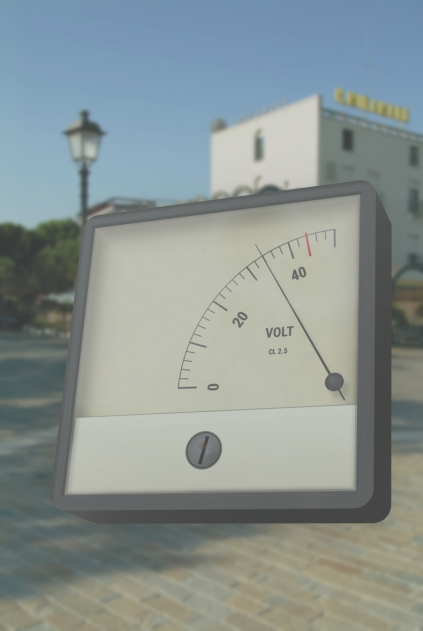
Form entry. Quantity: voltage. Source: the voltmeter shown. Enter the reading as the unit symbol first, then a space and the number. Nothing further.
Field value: V 34
